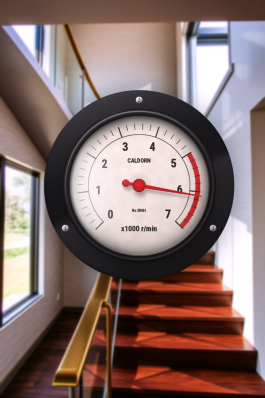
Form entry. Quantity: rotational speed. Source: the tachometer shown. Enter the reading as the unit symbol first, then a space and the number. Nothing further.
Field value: rpm 6100
